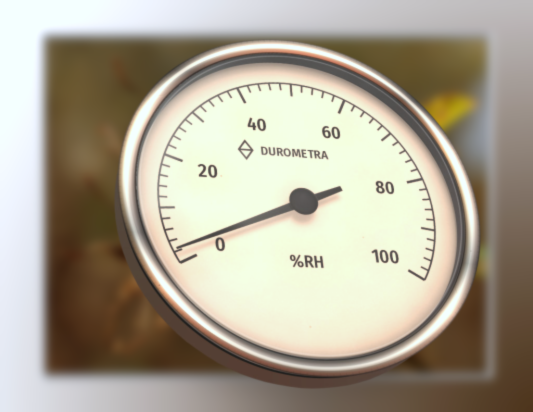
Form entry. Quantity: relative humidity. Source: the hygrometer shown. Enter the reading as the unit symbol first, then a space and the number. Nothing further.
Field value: % 2
